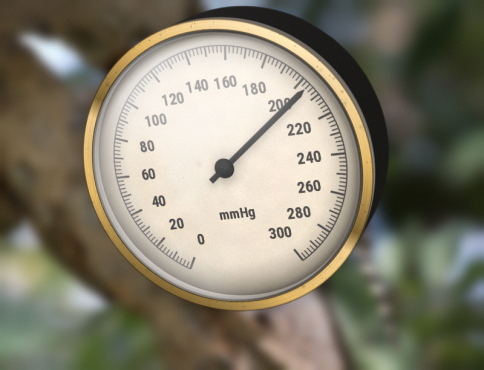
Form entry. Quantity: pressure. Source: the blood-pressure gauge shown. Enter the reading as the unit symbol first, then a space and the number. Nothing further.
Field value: mmHg 204
